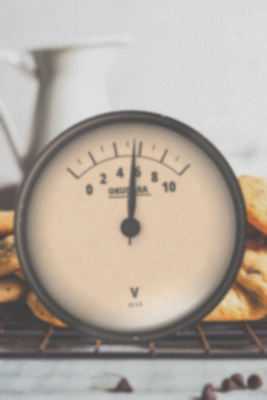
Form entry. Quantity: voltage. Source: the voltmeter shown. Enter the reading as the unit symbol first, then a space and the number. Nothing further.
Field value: V 5.5
